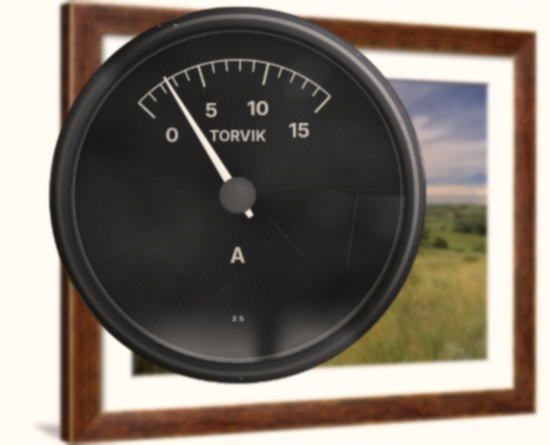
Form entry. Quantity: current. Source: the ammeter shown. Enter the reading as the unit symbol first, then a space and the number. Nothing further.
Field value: A 2.5
